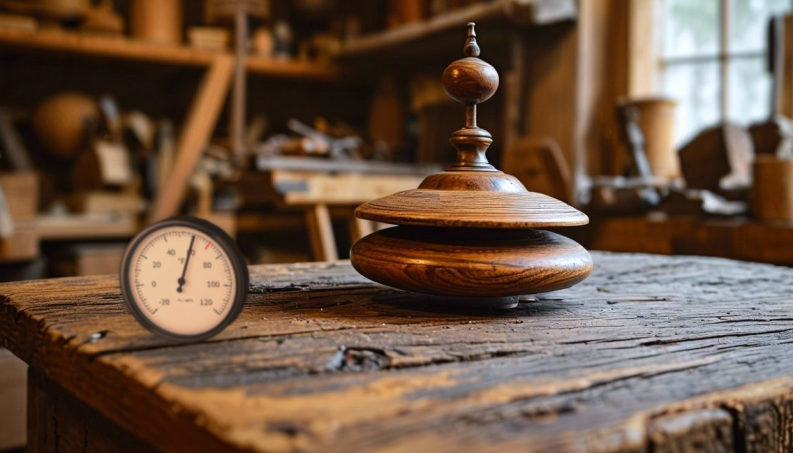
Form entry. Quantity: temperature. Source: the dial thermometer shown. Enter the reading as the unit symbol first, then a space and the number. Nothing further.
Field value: °F 60
